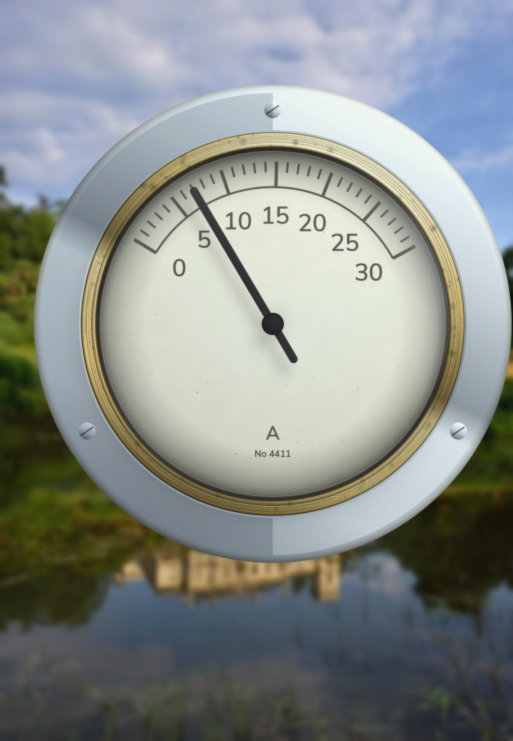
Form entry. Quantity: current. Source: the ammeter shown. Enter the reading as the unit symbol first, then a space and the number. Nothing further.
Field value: A 7
